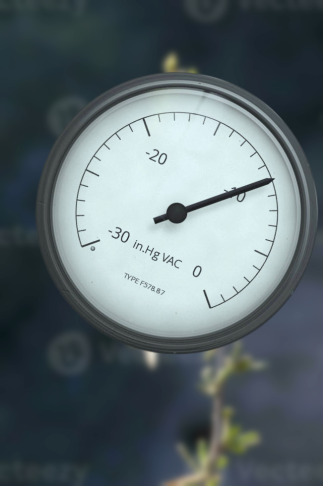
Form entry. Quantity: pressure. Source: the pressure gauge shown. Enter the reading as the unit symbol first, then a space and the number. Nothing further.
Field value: inHg -10
